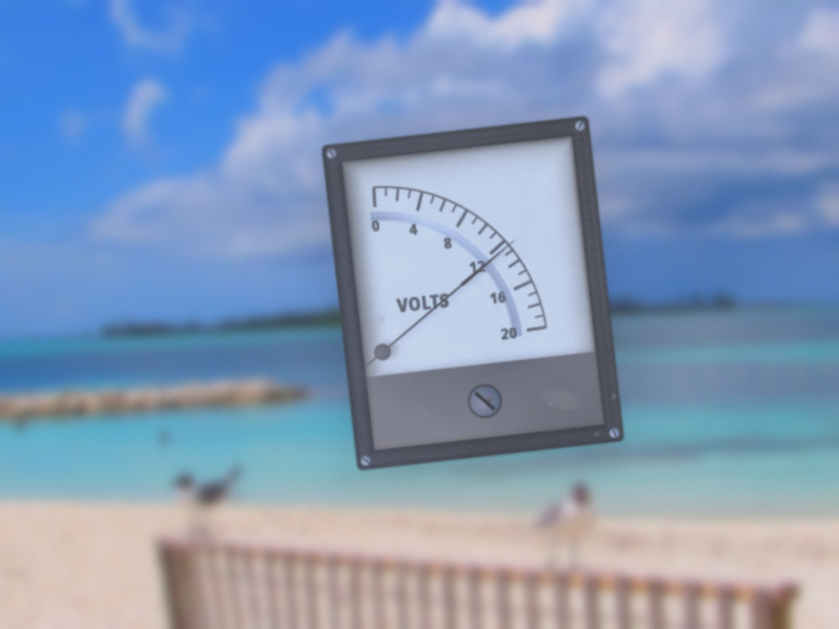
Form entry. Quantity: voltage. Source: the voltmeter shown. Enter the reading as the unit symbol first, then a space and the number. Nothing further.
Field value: V 12.5
